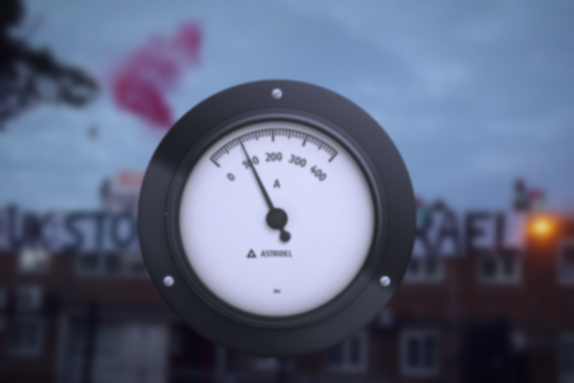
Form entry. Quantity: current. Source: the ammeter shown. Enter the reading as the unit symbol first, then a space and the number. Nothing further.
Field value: A 100
